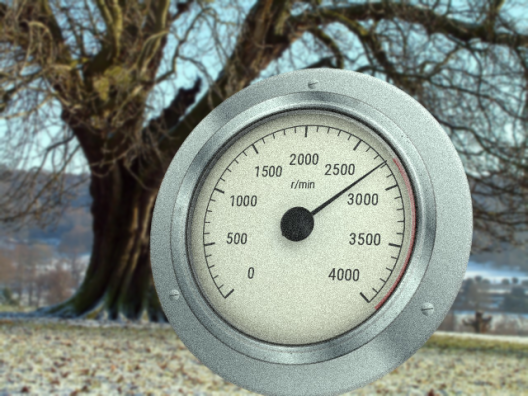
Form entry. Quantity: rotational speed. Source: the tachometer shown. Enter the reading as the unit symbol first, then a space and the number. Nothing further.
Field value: rpm 2800
